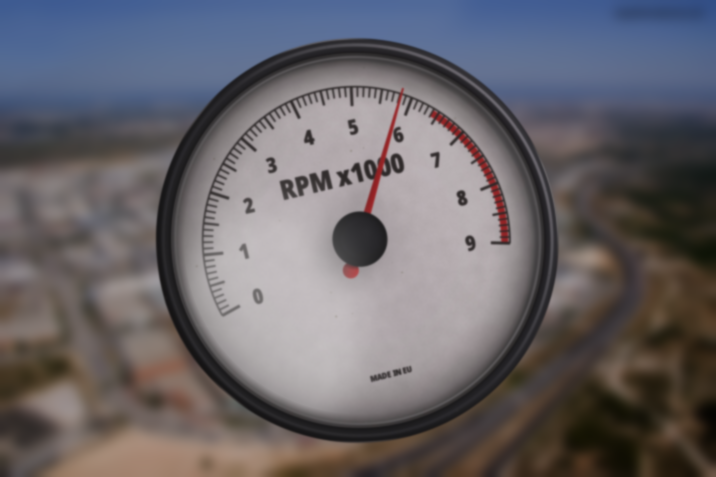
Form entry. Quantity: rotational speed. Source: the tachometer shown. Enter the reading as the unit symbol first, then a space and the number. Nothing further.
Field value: rpm 5800
